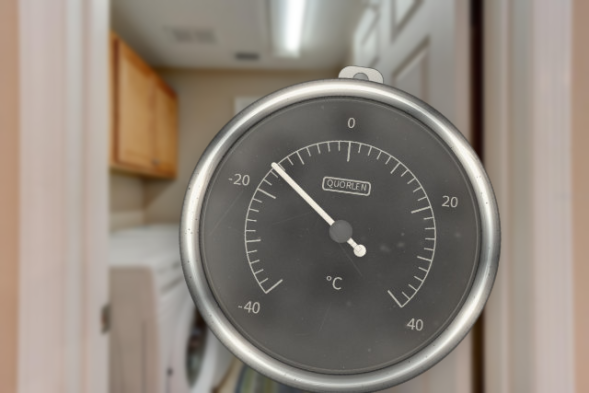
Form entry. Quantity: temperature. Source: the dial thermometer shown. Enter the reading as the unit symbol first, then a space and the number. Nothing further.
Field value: °C -15
